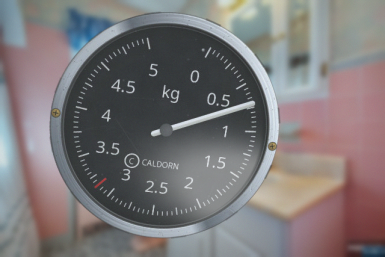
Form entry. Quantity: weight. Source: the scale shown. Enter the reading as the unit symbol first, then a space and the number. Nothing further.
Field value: kg 0.7
